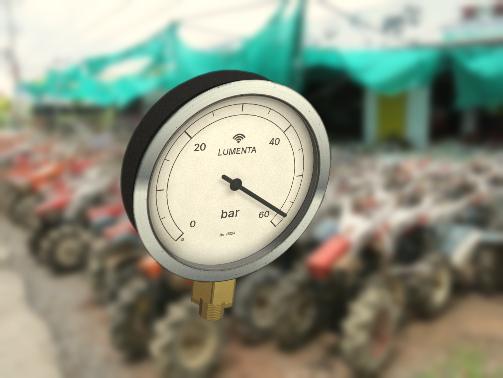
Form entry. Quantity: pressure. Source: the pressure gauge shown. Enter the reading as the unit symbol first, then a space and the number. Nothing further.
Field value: bar 57.5
